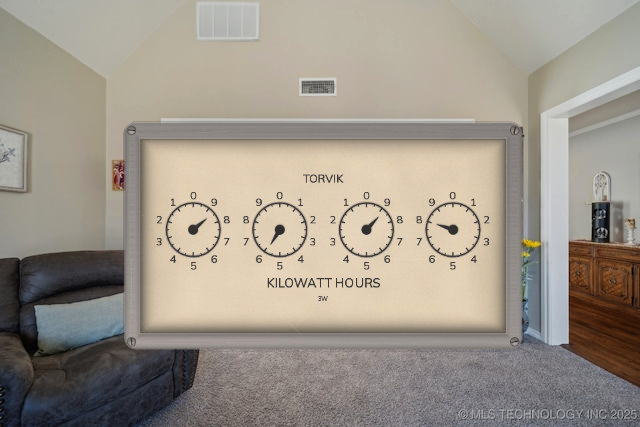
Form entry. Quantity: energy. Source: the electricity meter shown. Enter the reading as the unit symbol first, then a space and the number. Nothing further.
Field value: kWh 8588
